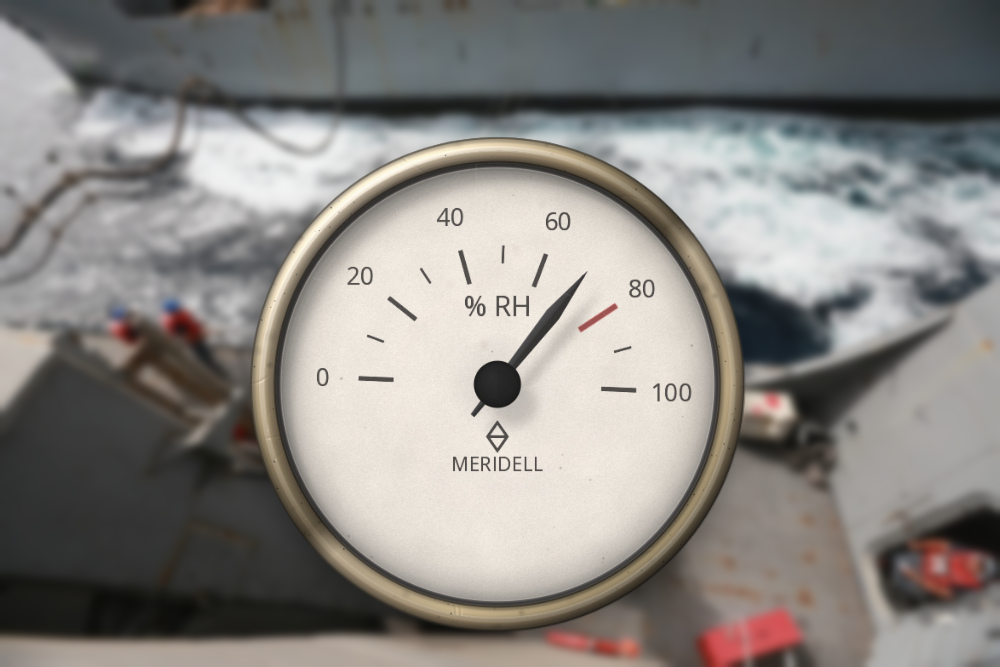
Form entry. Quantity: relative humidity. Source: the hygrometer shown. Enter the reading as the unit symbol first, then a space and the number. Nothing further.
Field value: % 70
